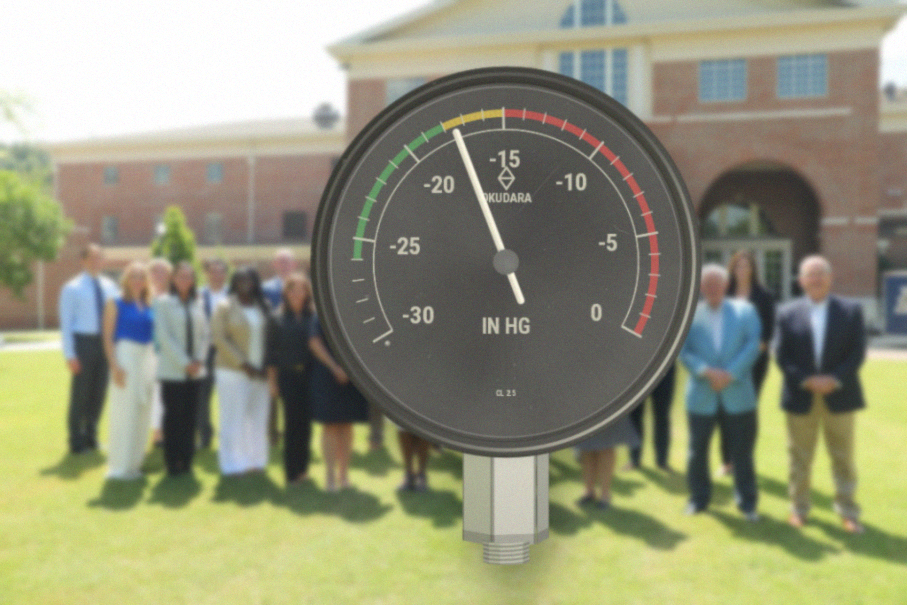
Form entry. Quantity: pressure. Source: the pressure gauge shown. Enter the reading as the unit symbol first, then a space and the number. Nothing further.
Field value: inHg -17.5
